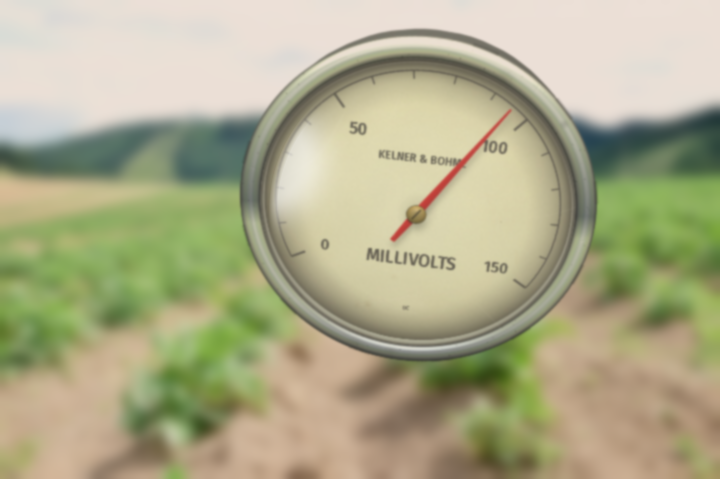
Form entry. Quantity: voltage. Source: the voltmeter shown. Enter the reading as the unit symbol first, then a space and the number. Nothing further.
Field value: mV 95
